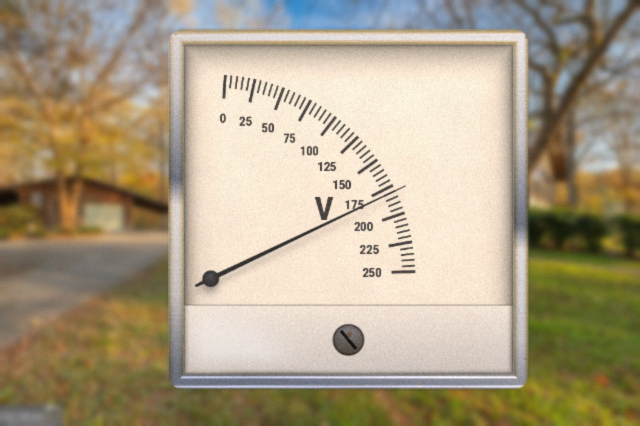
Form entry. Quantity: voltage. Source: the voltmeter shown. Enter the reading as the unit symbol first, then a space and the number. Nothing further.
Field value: V 180
